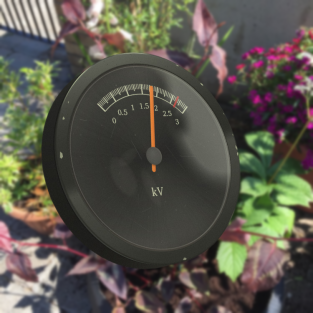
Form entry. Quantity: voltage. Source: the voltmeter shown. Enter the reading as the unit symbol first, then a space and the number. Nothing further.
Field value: kV 1.75
